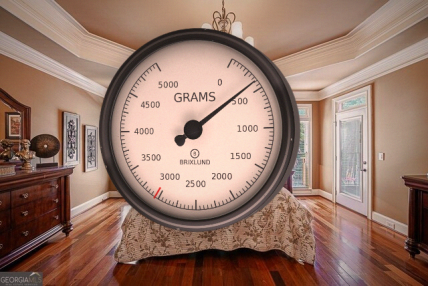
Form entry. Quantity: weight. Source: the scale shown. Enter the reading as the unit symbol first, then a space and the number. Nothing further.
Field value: g 400
